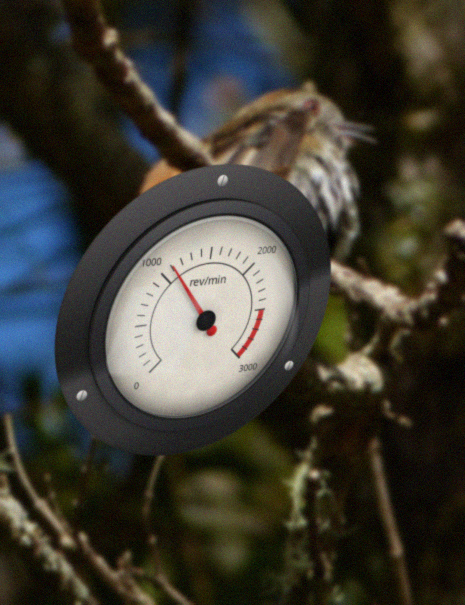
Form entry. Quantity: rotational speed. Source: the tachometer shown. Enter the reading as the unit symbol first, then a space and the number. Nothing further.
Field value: rpm 1100
